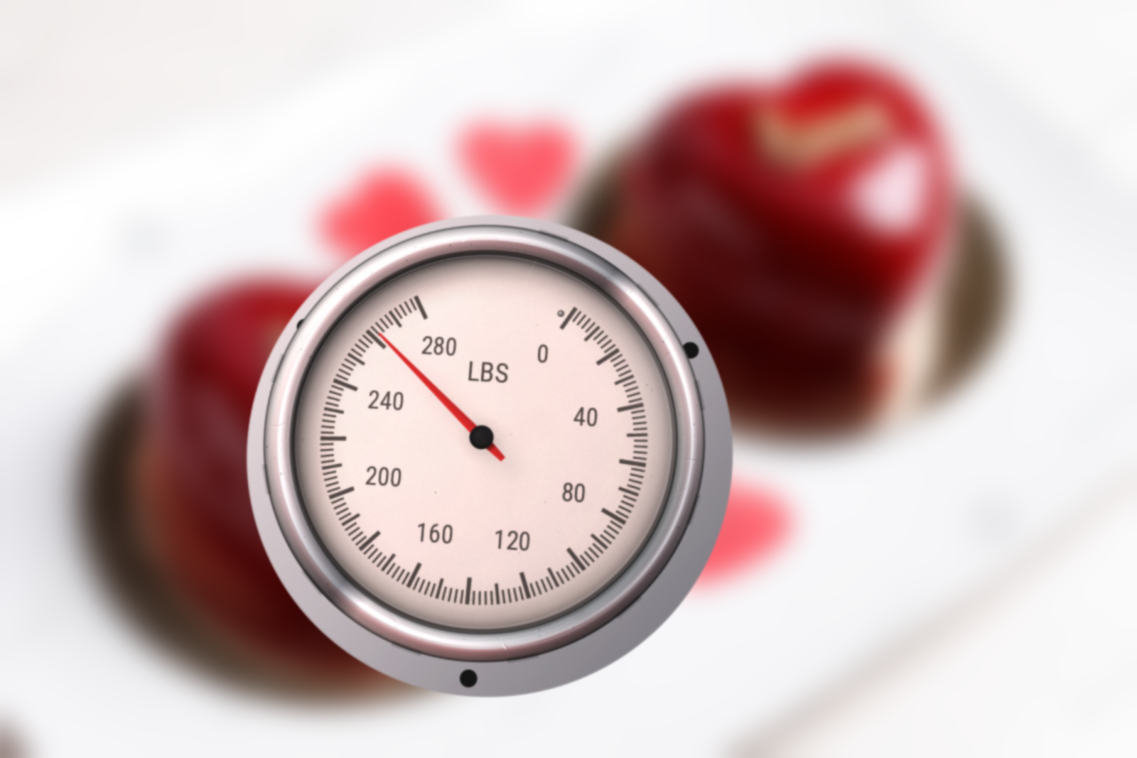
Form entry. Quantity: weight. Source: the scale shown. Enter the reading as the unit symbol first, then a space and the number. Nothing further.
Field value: lb 262
